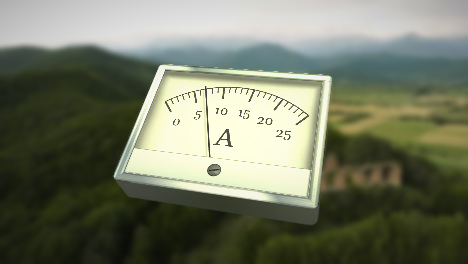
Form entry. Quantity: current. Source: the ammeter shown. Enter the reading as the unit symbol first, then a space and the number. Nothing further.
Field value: A 7
